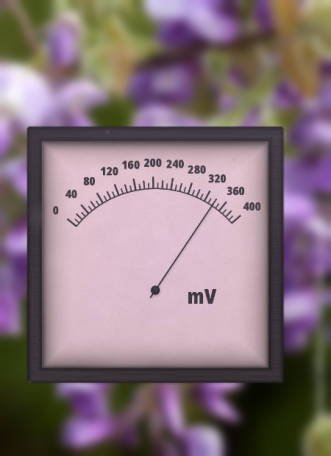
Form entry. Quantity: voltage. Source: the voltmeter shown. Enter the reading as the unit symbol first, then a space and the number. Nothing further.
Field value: mV 340
